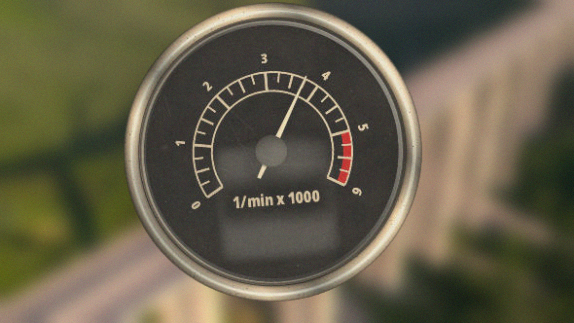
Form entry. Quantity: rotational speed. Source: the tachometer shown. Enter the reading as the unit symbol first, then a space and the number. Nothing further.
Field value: rpm 3750
